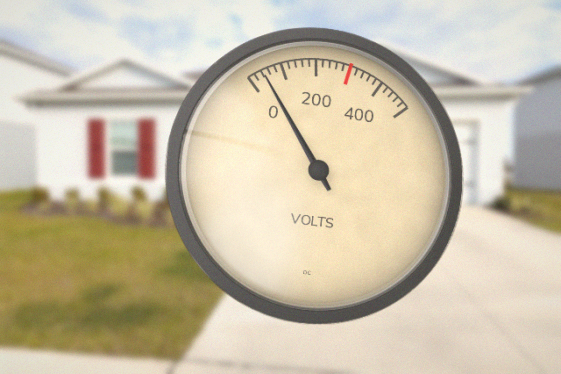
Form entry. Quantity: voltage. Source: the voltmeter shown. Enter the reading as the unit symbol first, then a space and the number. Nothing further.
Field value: V 40
